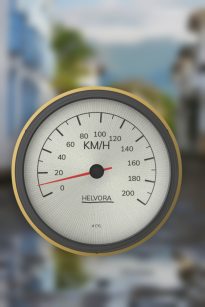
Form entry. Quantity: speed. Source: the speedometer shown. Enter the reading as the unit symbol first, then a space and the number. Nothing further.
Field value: km/h 10
